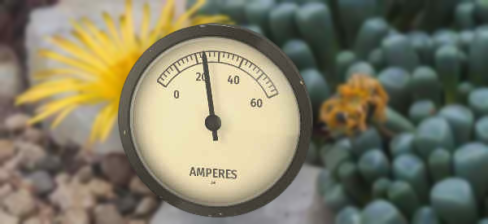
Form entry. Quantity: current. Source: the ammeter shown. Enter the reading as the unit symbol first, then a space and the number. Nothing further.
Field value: A 24
